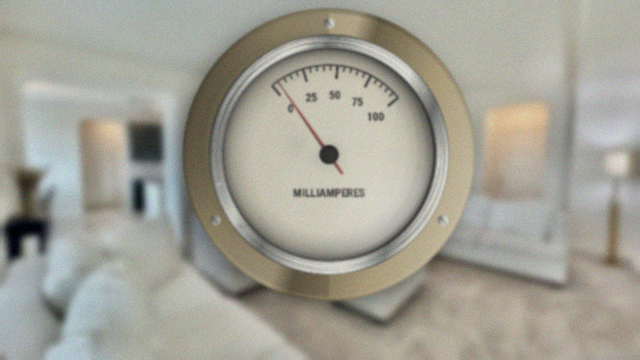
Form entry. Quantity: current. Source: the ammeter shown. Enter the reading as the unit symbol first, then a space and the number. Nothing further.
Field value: mA 5
